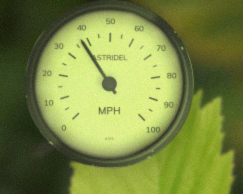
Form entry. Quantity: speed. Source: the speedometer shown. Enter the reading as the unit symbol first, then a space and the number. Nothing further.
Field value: mph 37.5
